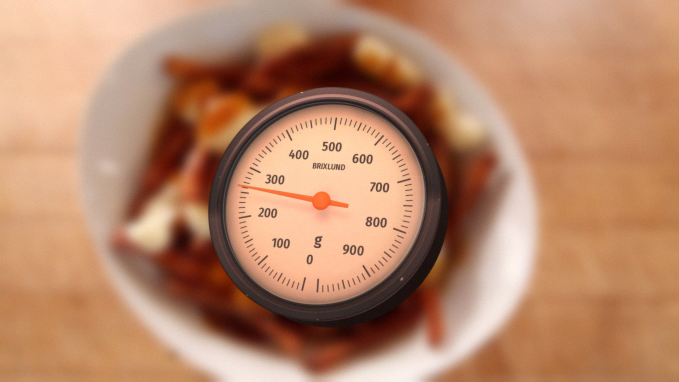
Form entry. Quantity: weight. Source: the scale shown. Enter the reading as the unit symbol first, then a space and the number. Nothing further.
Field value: g 260
